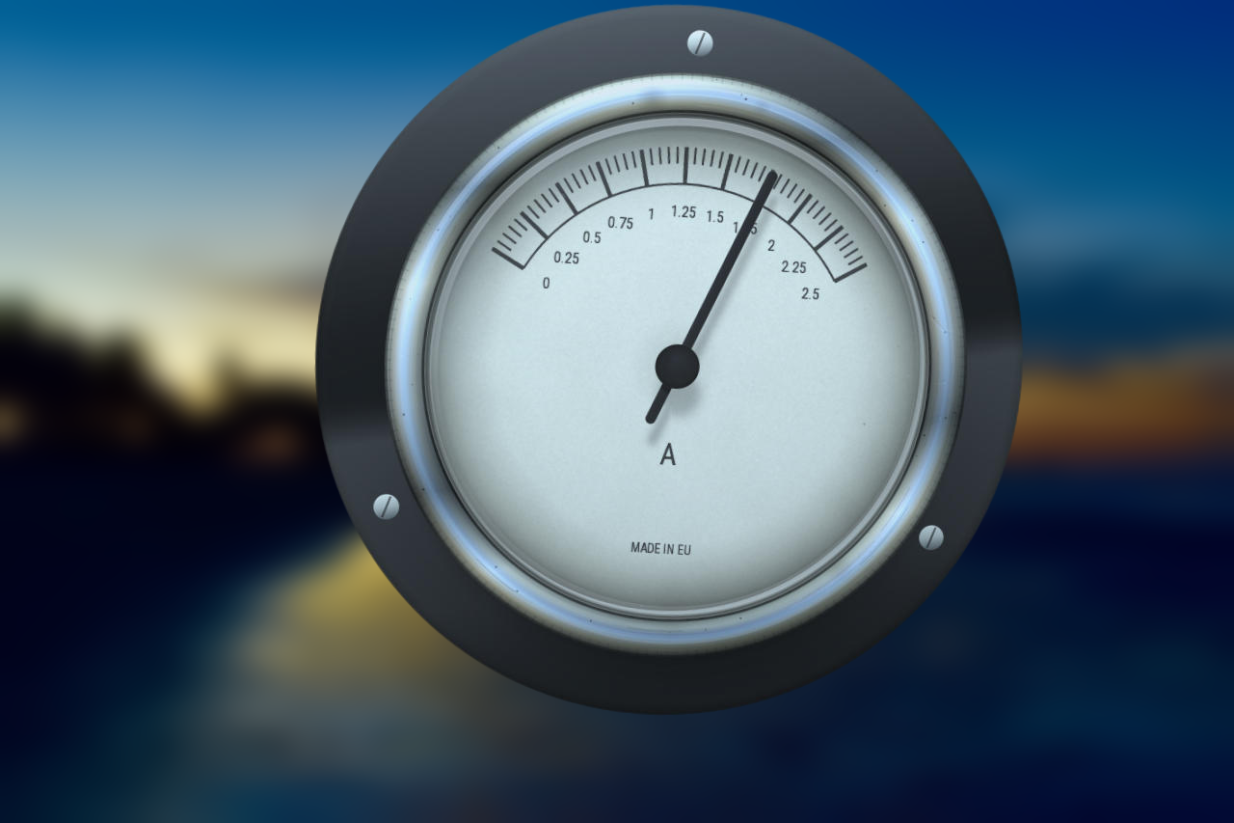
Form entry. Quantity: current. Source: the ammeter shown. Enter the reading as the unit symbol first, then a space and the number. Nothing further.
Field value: A 1.75
